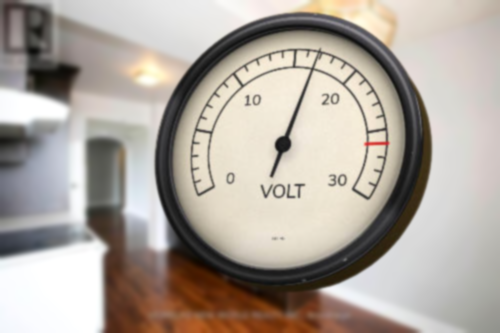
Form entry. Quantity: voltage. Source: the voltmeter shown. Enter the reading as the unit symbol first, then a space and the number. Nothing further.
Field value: V 17
